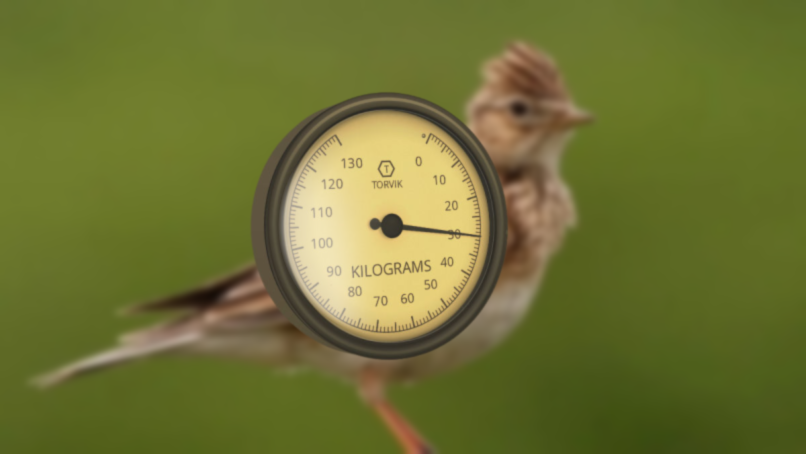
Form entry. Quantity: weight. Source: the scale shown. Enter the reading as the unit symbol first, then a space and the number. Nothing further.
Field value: kg 30
